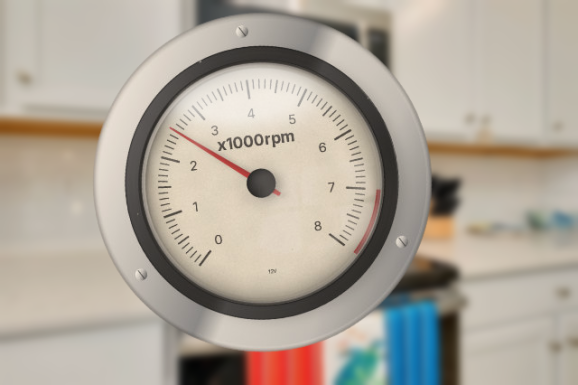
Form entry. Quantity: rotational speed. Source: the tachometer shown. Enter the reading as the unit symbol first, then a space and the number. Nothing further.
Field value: rpm 2500
